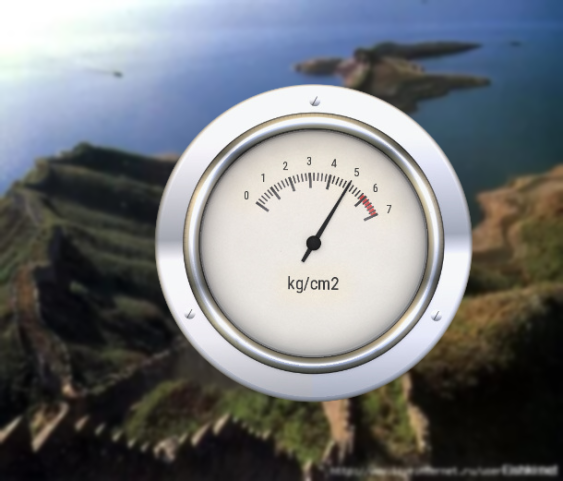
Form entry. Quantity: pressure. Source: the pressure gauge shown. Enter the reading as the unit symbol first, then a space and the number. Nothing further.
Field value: kg/cm² 5
